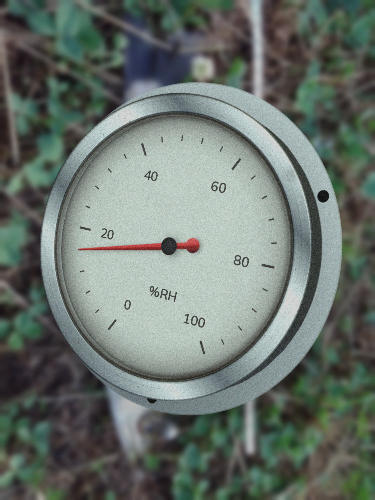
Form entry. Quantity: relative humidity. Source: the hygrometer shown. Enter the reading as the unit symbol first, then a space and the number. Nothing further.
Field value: % 16
